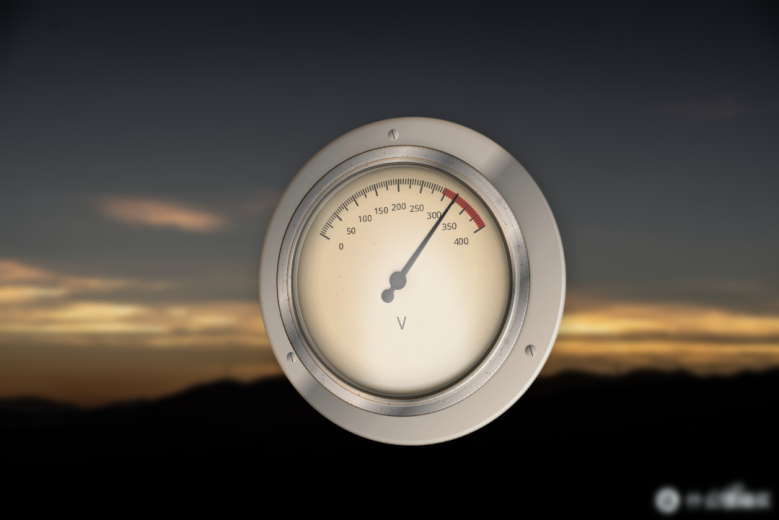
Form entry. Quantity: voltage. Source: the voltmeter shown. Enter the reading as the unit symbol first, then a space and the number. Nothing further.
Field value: V 325
